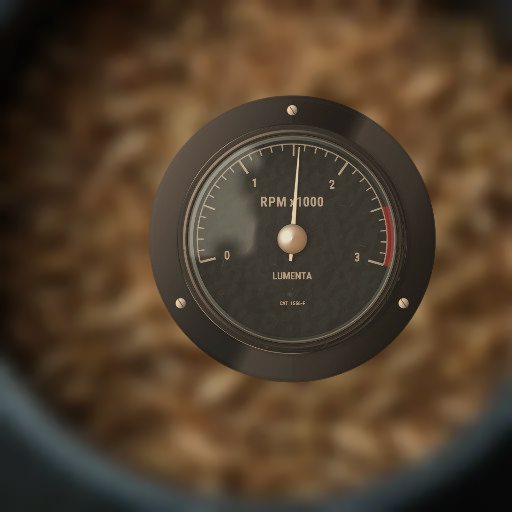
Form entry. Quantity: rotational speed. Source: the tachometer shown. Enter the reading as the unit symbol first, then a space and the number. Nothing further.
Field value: rpm 1550
